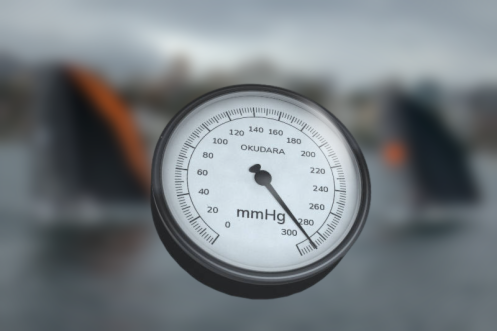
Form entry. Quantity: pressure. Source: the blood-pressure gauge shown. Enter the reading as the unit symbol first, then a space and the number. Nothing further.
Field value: mmHg 290
